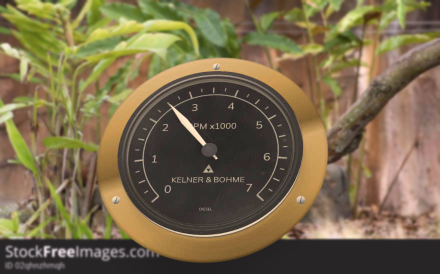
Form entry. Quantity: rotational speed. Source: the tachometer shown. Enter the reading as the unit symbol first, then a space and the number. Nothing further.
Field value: rpm 2500
